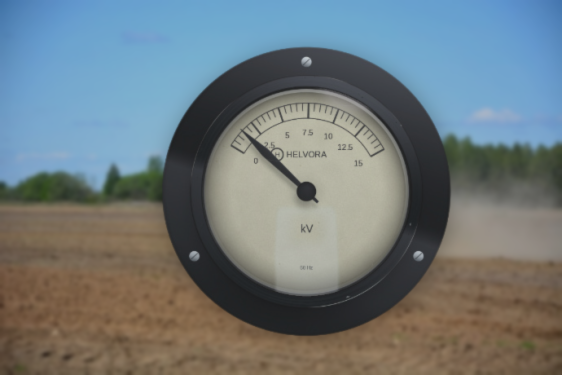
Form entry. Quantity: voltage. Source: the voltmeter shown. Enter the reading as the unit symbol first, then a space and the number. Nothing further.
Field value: kV 1.5
